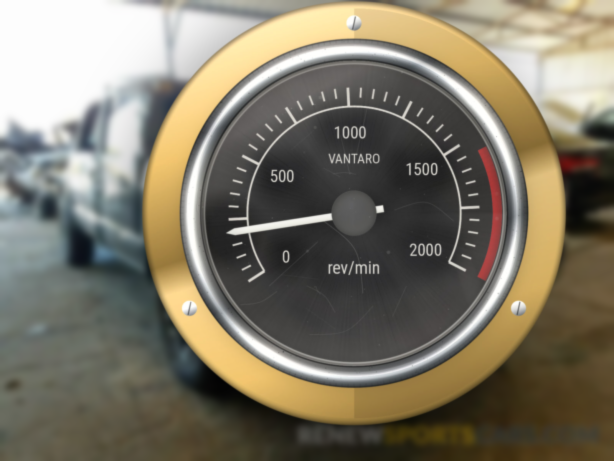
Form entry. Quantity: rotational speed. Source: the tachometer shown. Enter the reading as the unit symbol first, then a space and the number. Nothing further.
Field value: rpm 200
